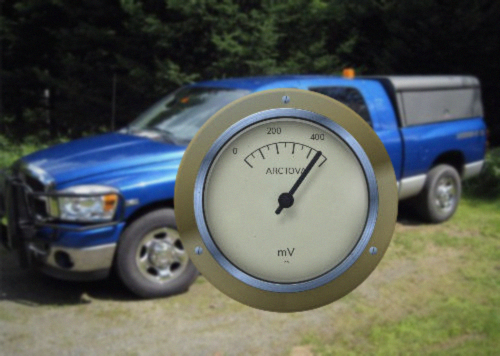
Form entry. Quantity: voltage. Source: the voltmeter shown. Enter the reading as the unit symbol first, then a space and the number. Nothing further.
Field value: mV 450
